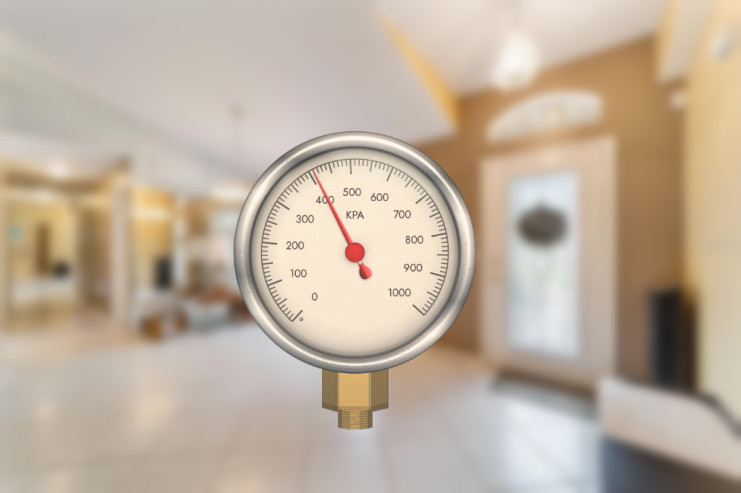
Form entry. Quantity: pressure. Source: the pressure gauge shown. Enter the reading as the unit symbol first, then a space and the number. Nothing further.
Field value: kPa 410
